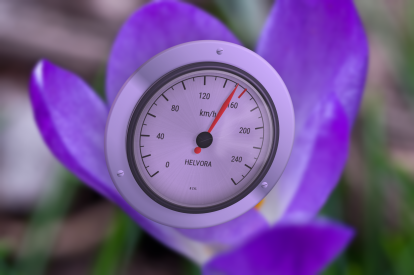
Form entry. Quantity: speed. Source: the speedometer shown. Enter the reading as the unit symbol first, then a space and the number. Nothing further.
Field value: km/h 150
